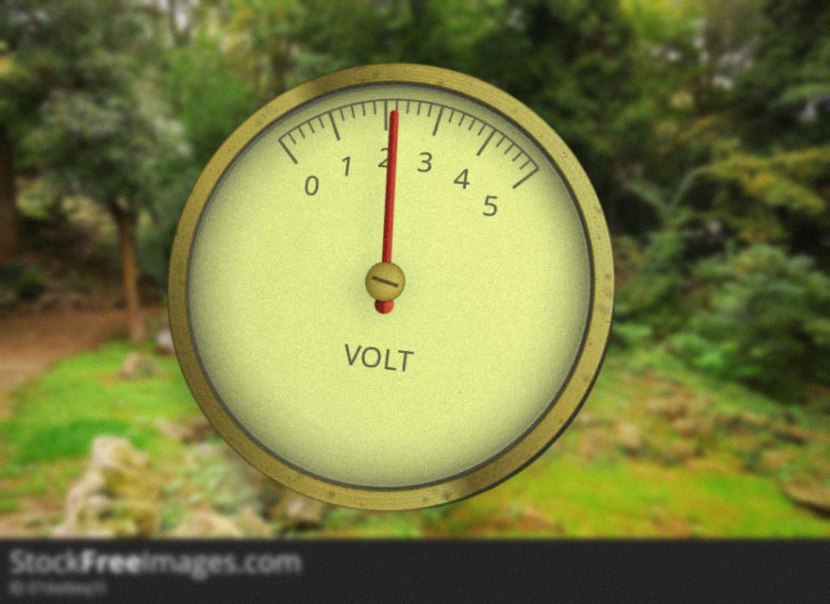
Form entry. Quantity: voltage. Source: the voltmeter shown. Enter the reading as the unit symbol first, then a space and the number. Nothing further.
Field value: V 2.2
